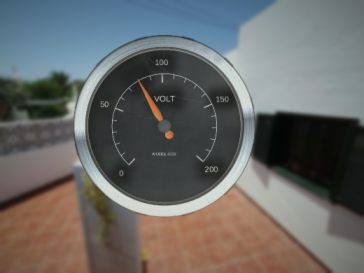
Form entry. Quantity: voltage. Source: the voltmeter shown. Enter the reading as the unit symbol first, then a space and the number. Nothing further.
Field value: V 80
